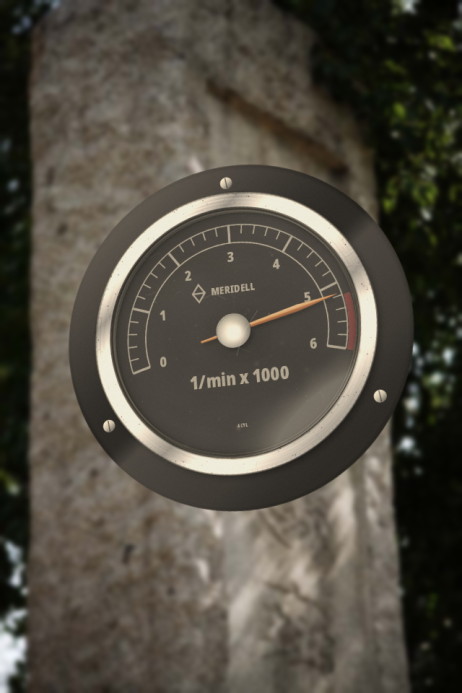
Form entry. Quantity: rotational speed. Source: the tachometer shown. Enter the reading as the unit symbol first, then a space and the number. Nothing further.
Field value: rpm 5200
